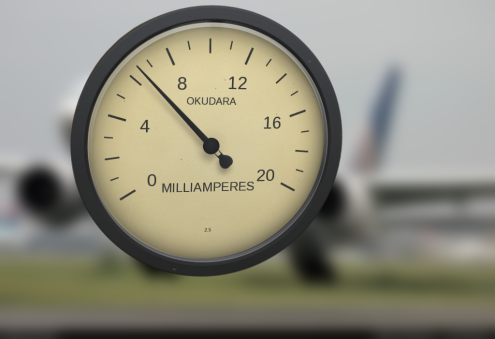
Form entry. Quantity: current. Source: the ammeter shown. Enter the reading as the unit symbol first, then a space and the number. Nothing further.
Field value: mA 6.5
